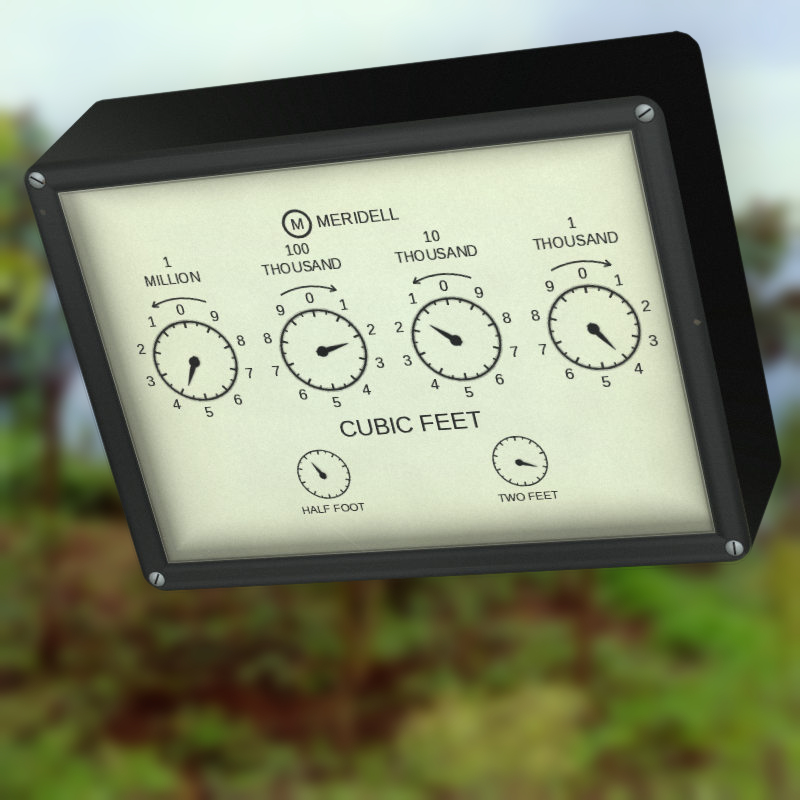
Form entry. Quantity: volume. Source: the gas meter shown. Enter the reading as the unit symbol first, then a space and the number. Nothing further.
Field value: ft³ 421400
